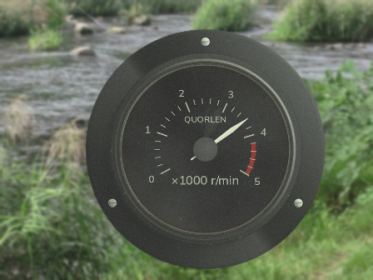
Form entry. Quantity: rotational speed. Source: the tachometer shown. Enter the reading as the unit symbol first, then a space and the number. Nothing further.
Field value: rpm 3600
